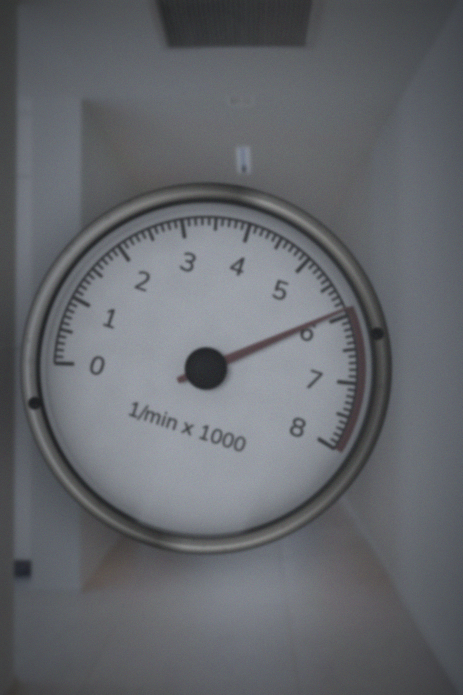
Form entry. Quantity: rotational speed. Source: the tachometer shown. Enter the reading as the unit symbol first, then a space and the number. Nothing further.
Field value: rpm 5900
